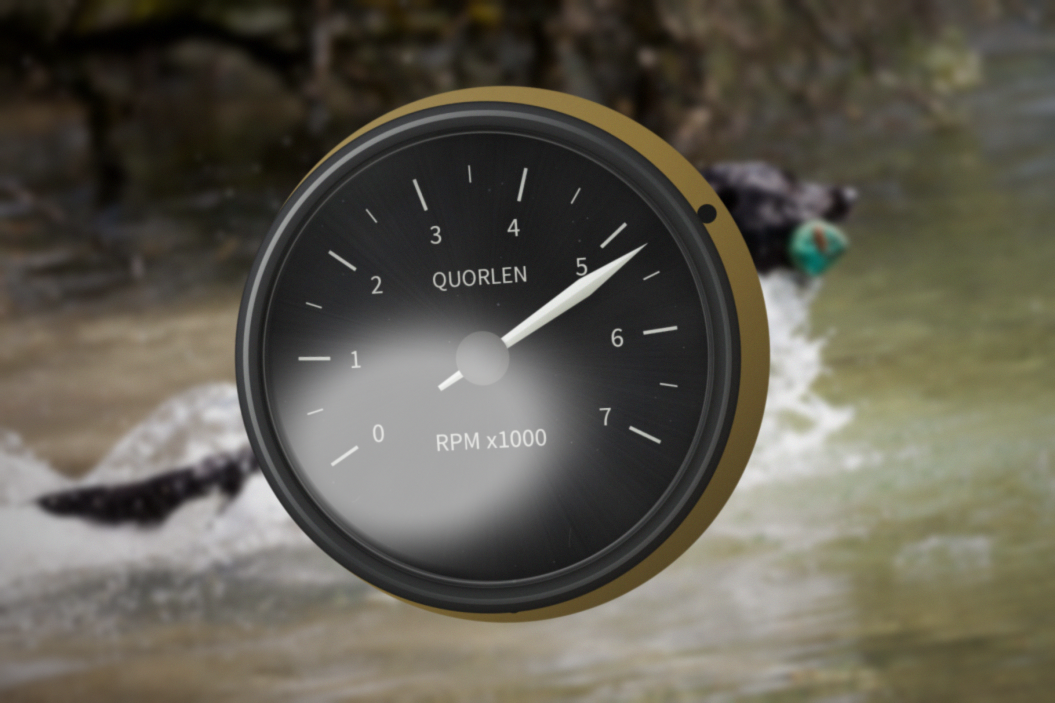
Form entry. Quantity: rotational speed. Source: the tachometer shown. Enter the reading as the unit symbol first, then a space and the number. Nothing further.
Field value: rpm 5250
